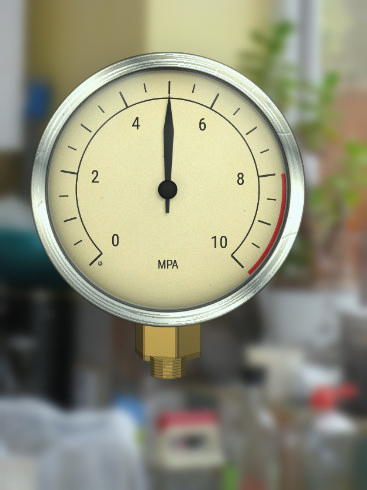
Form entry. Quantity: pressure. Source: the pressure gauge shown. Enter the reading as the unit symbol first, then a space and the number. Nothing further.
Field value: MPa 5
